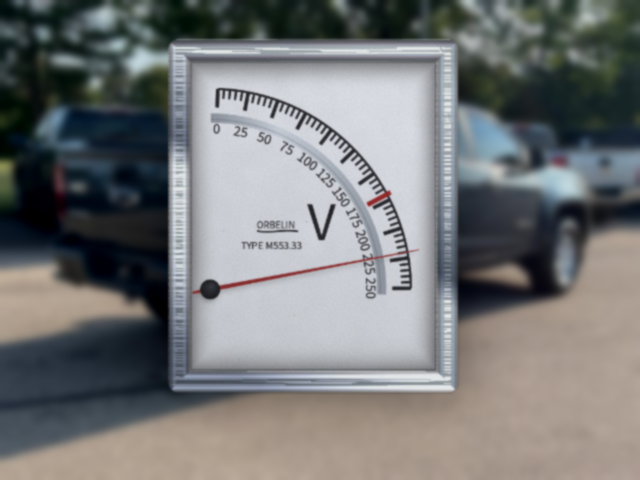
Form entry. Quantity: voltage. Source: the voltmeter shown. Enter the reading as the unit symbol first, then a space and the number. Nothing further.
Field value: V 220
